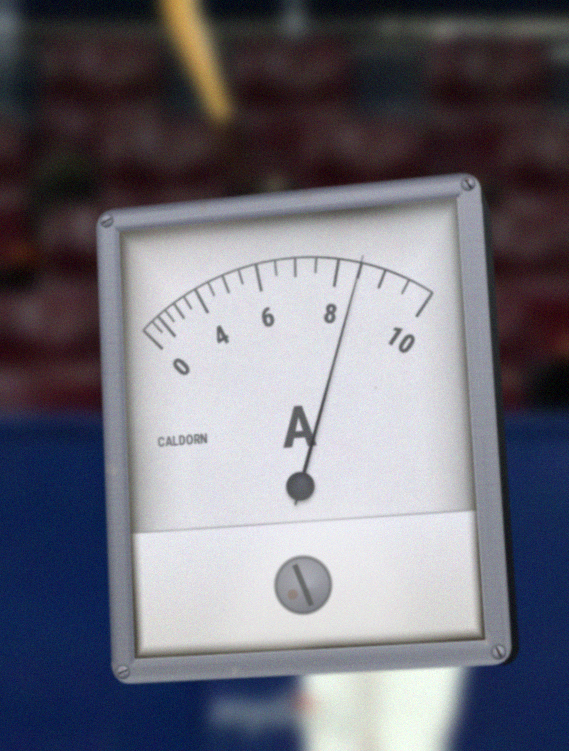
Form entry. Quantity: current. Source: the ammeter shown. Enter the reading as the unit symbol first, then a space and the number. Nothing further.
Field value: A 8.5
